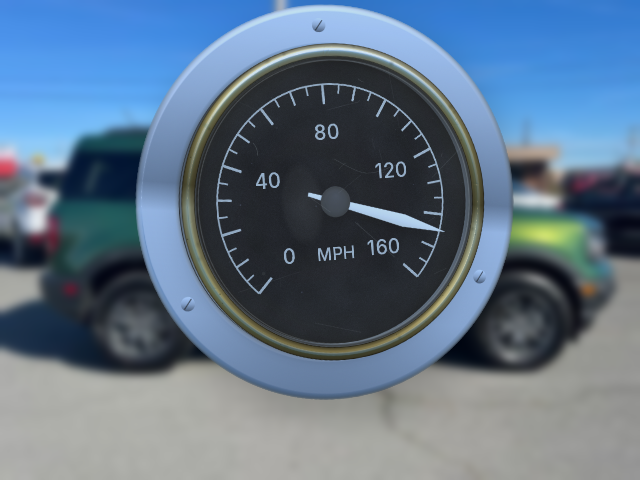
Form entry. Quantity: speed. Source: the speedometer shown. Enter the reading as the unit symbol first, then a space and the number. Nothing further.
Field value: mph 145
